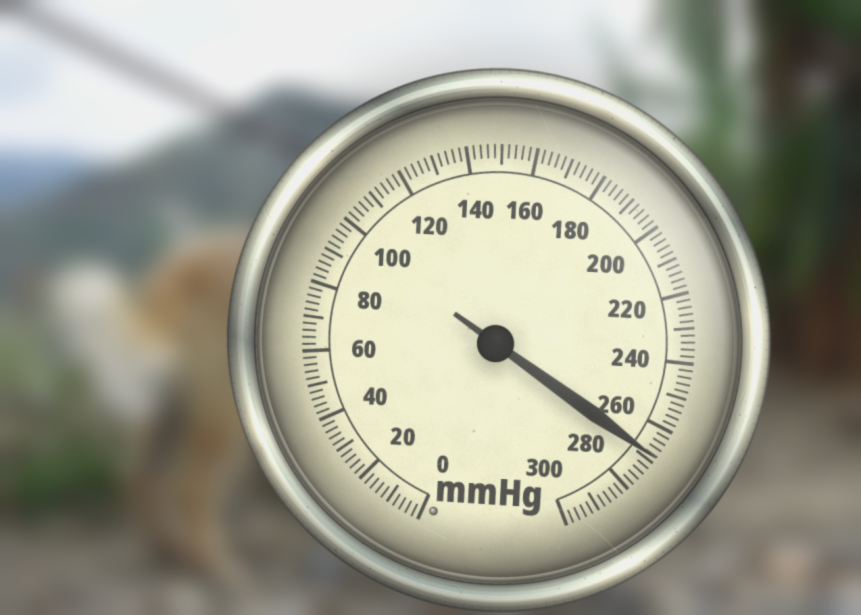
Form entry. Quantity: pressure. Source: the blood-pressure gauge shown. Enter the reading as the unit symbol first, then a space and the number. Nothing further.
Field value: mmHg 268
